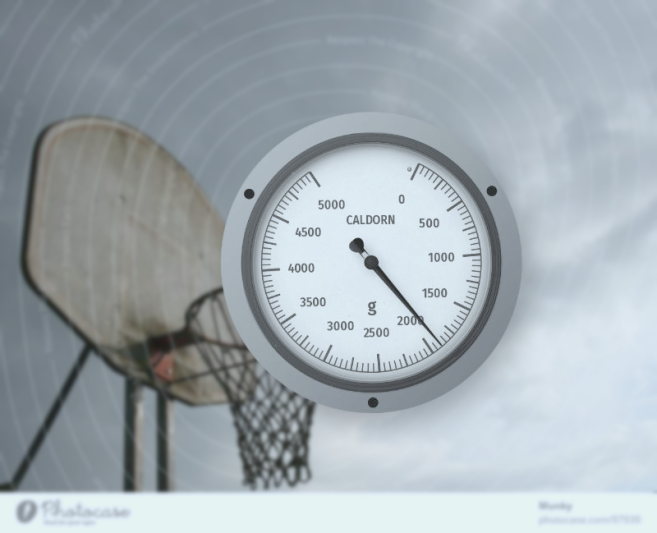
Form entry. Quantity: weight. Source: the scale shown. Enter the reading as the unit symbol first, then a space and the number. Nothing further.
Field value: g 1900
